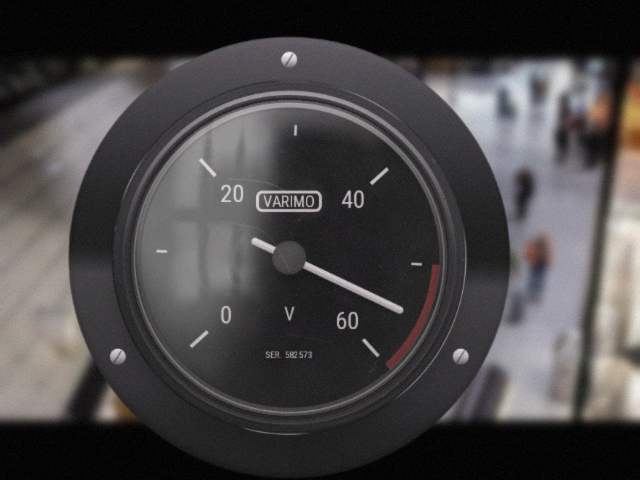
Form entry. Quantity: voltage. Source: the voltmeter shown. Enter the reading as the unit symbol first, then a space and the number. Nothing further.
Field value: V 55
